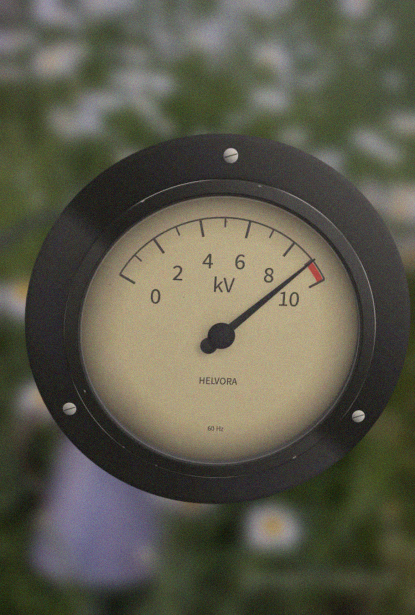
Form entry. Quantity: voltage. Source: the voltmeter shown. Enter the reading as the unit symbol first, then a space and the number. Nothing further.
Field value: kV 9
